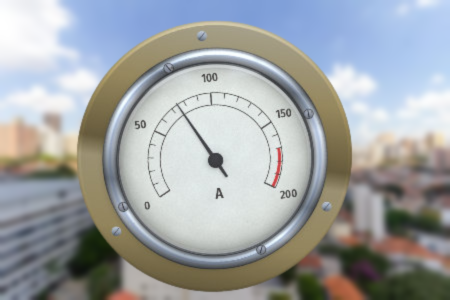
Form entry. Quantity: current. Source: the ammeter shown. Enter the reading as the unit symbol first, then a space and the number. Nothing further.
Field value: A 75
